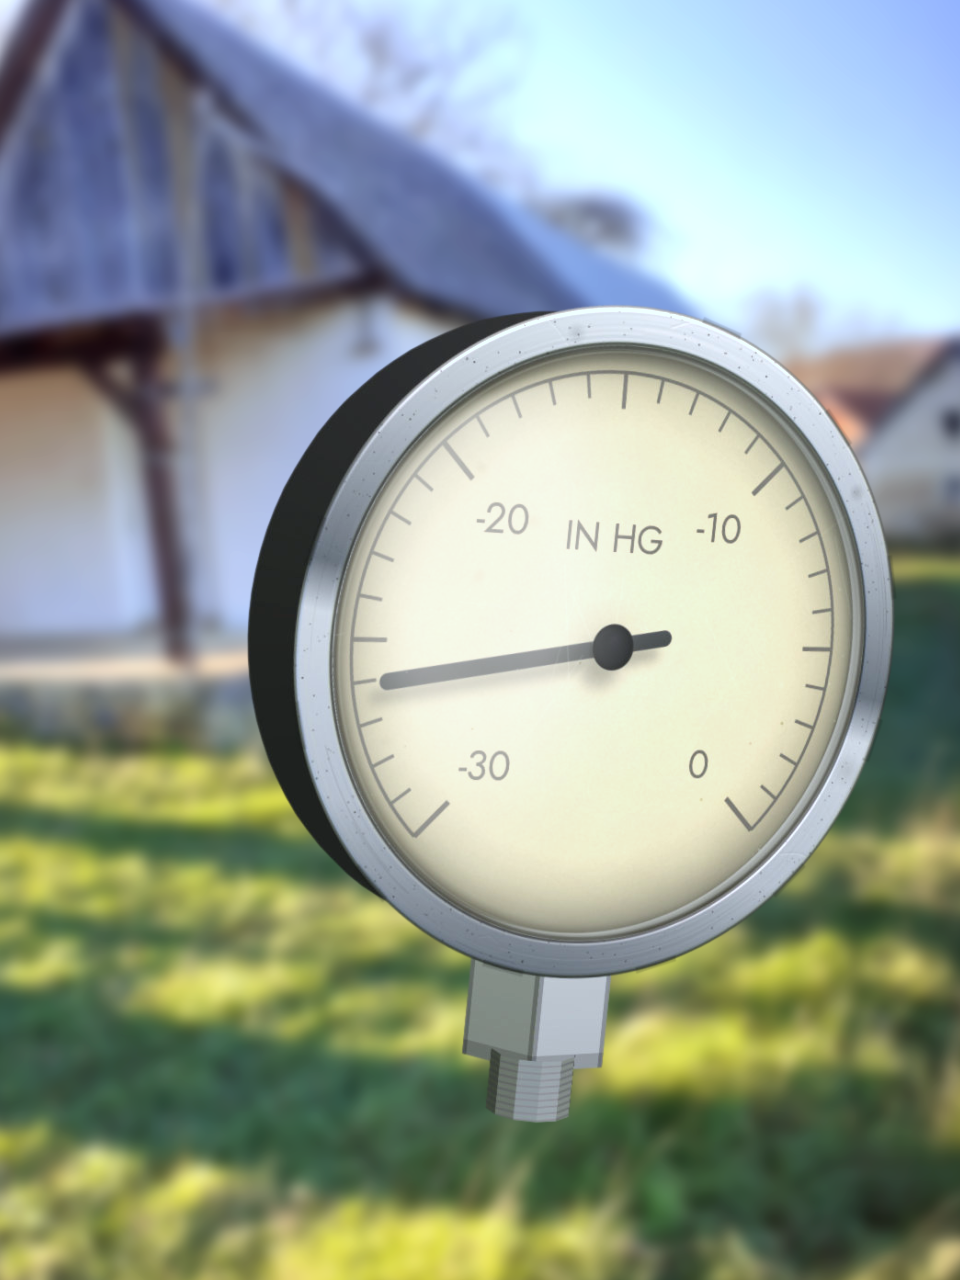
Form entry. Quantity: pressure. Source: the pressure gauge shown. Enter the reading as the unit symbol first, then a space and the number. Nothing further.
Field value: inHg -26
